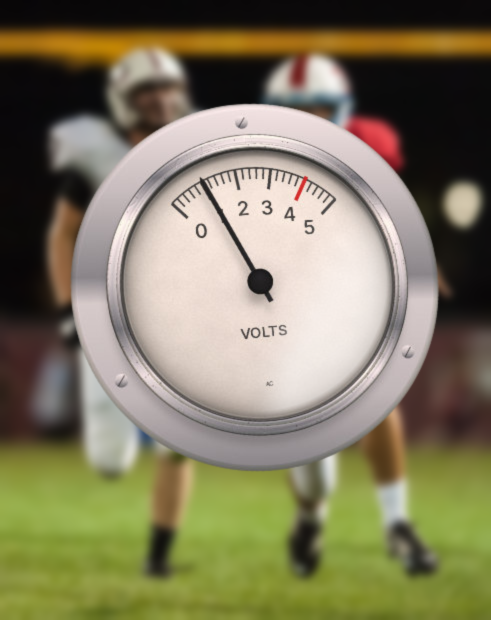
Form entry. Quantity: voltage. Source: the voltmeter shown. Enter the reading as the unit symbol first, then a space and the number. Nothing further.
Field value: V 1
